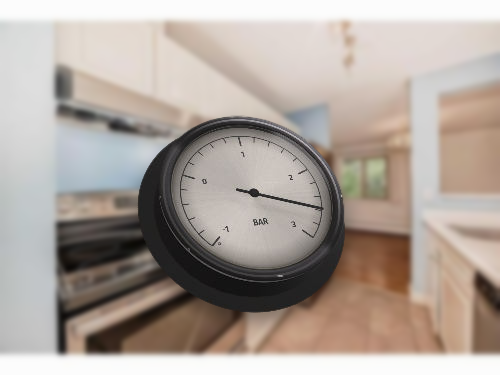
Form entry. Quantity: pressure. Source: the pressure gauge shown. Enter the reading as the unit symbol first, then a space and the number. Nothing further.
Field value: bar 2.6
